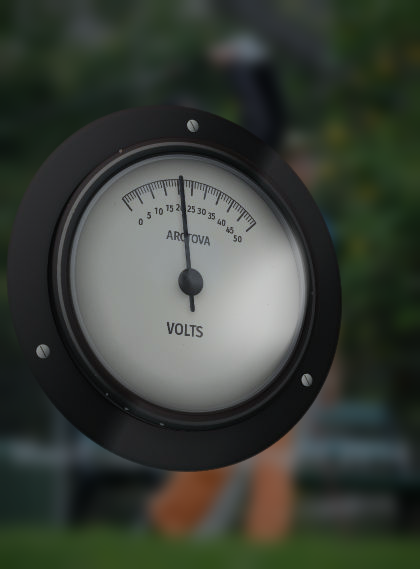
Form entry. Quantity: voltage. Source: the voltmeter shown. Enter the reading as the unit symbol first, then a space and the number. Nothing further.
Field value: V 20
